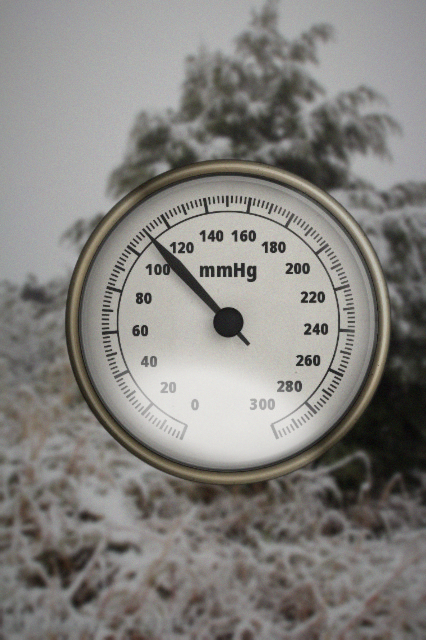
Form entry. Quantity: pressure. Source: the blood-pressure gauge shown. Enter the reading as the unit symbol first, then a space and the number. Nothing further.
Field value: mmHg 110
